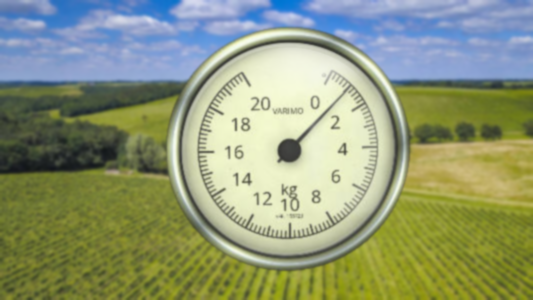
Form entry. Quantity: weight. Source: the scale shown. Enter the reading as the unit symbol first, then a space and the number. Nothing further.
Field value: kg 1
